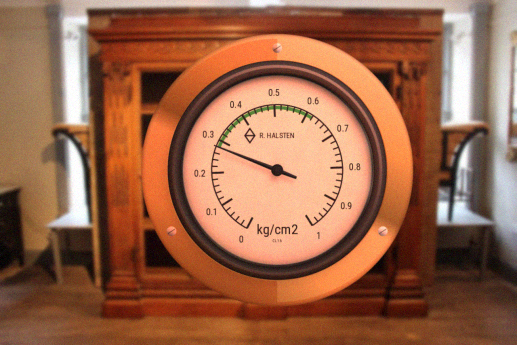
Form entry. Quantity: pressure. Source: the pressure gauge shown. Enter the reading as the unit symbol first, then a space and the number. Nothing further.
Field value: kg/cm² 0.28
